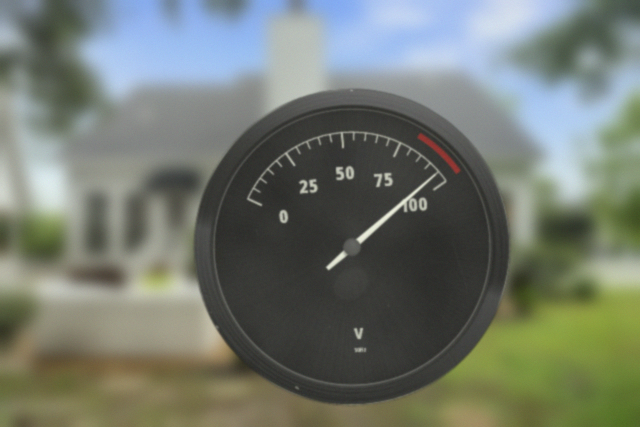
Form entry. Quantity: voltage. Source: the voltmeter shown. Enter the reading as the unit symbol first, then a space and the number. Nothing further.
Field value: V 95
